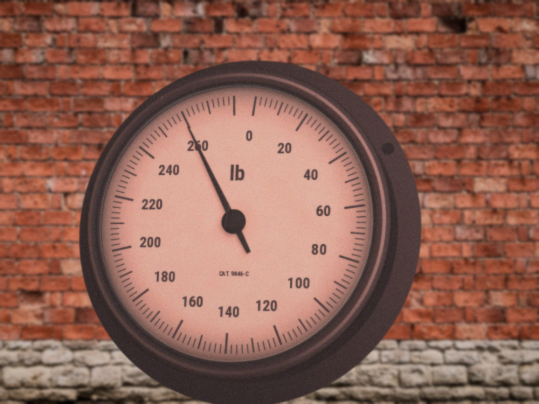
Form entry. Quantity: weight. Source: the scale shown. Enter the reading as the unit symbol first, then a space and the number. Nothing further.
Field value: lb 260
